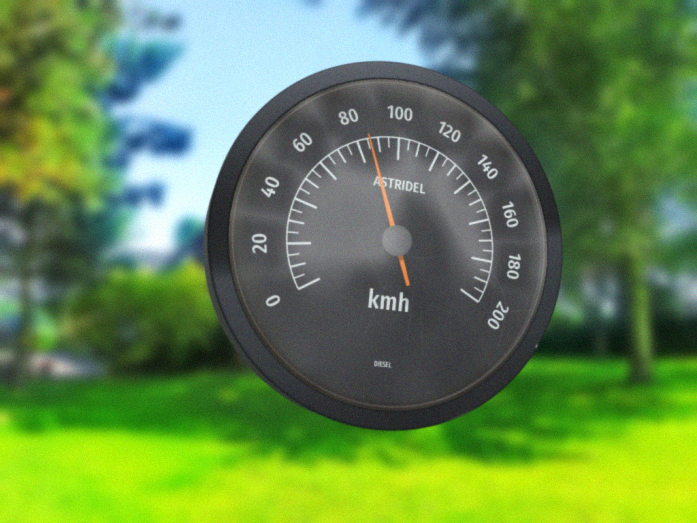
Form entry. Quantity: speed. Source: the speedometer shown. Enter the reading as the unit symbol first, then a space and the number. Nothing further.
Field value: km/h 85
